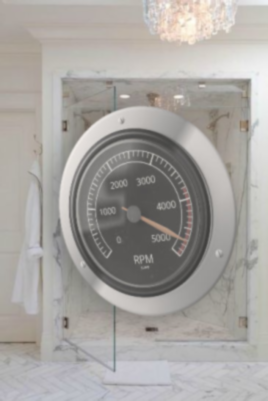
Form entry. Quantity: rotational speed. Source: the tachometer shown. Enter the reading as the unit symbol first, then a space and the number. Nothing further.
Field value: rpm 4700
